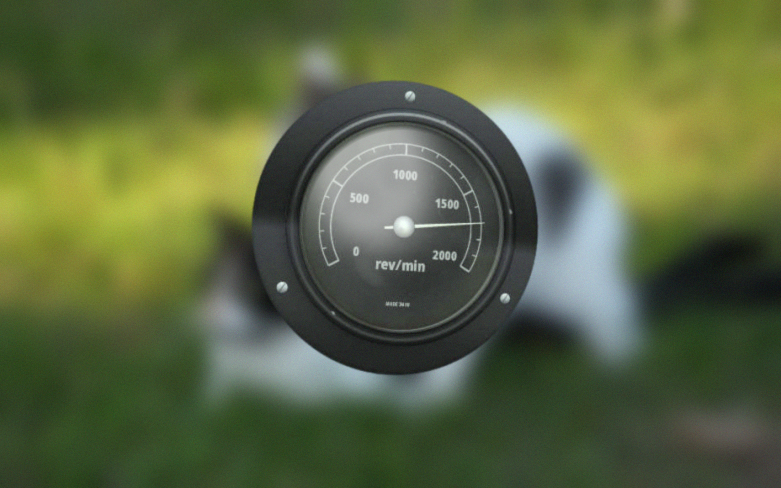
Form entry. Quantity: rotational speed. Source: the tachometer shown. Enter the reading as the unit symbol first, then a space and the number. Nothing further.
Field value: rpm 1700
